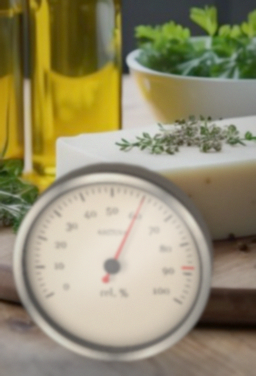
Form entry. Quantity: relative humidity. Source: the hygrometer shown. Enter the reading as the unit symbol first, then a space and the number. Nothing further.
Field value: % 60
